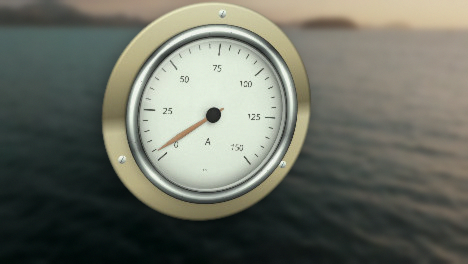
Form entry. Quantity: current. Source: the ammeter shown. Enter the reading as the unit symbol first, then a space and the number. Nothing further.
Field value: A 5
